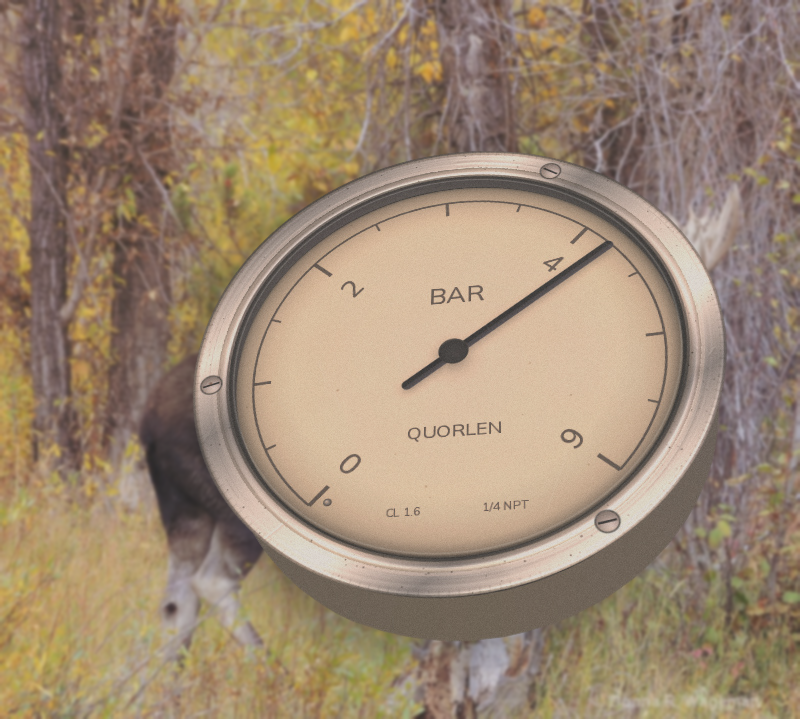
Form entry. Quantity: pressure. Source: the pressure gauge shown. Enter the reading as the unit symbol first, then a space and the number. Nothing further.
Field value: bar 4.25
